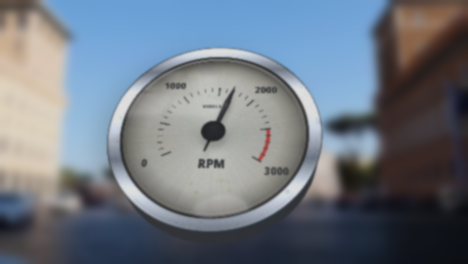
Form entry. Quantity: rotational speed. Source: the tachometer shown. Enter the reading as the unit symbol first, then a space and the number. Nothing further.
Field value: rpm 1700
